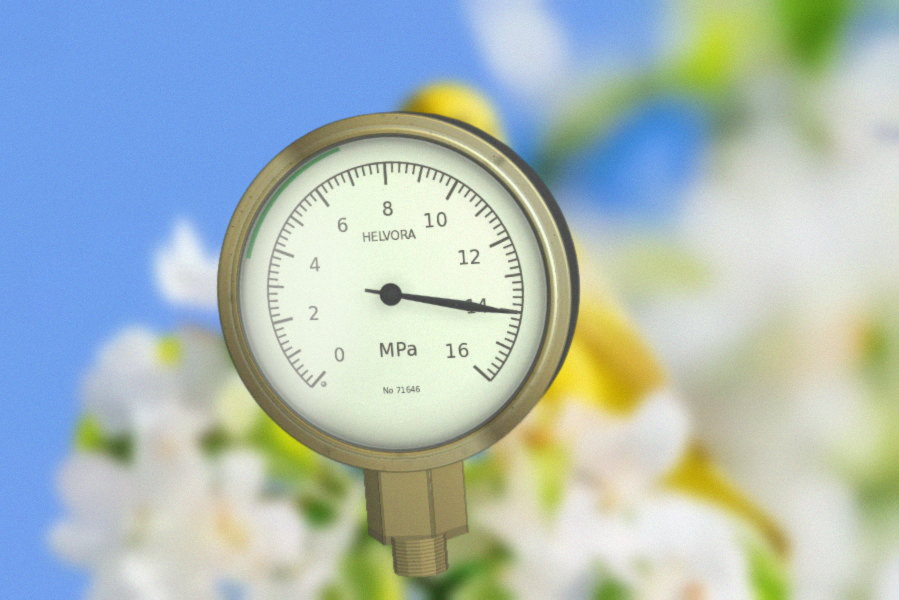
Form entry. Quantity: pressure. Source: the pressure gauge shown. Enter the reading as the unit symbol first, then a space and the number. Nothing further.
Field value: MPa 14
